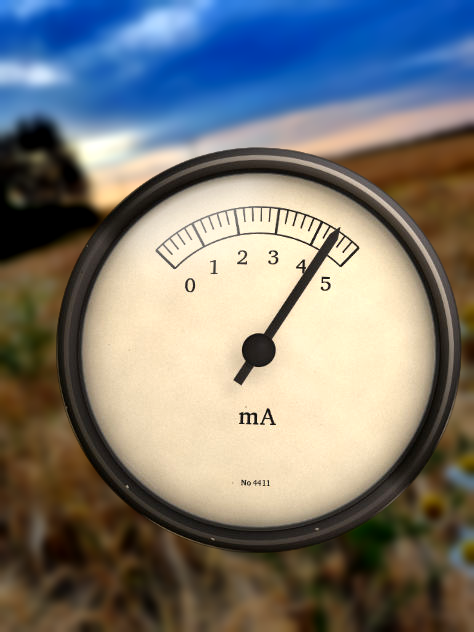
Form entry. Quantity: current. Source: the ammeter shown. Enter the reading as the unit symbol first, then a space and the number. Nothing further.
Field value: mA 4.4
